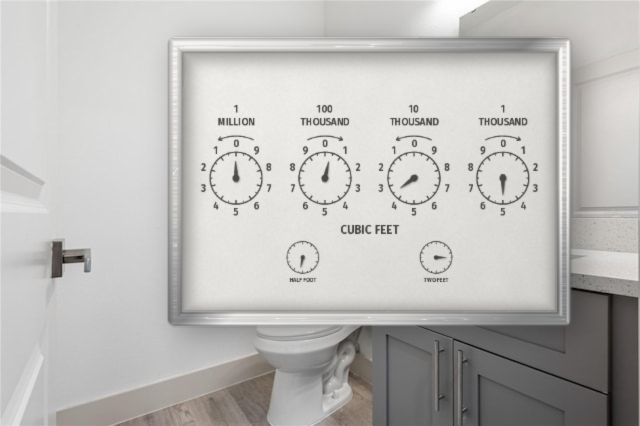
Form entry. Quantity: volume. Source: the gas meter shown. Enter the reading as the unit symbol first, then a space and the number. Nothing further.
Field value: ft³ 3500
